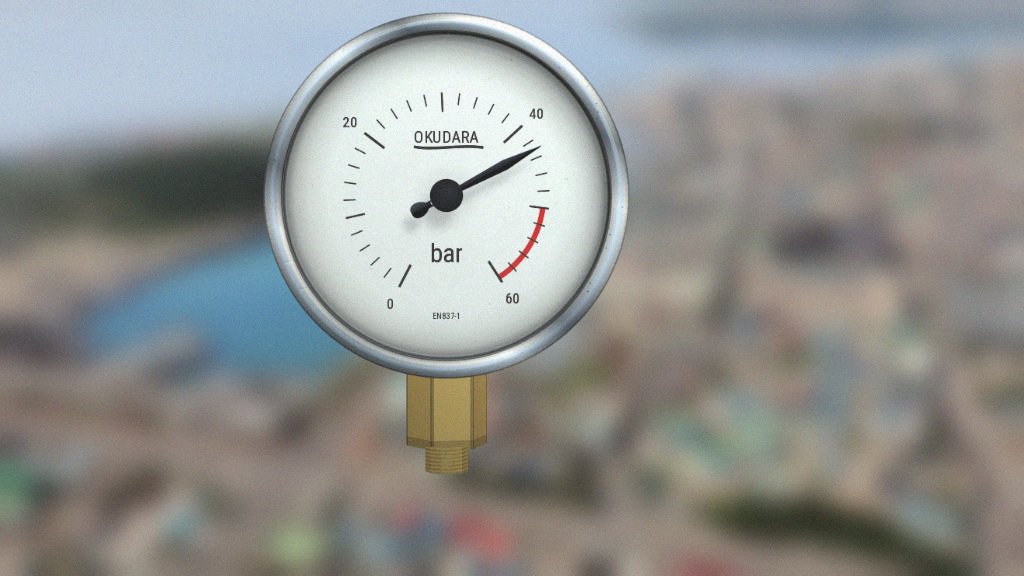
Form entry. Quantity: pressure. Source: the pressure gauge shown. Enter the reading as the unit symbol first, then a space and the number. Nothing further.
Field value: bar 43
